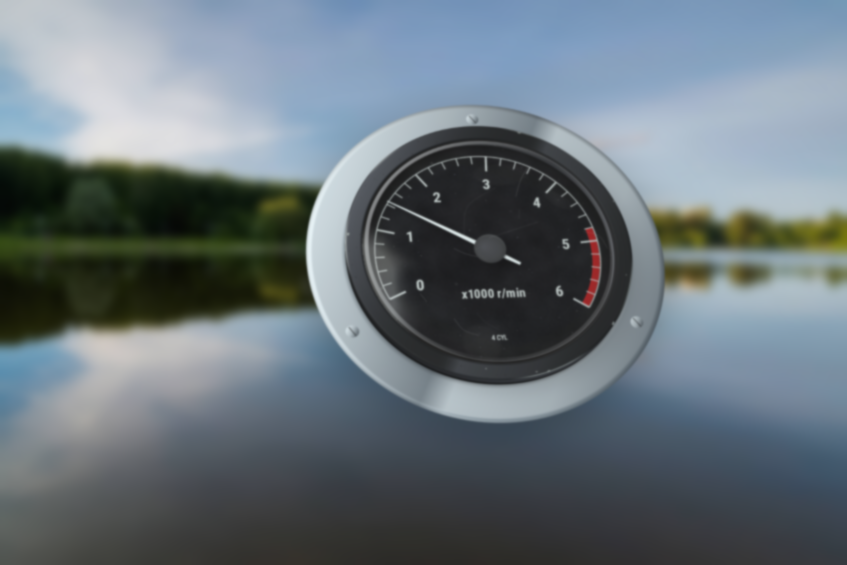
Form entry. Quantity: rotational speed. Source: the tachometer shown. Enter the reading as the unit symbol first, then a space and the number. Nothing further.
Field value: rpm 1400
